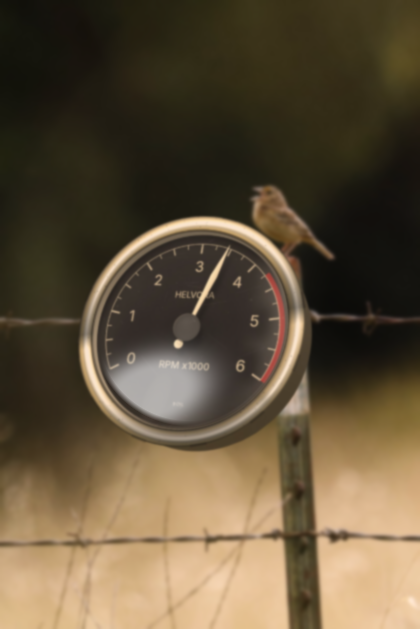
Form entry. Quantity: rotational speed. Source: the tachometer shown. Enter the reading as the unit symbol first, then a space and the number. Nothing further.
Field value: rpm 3500
